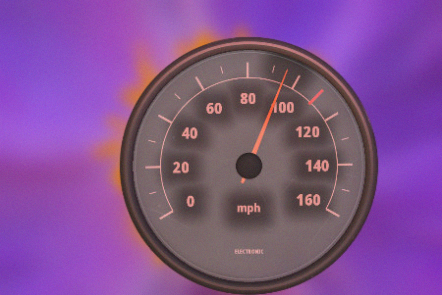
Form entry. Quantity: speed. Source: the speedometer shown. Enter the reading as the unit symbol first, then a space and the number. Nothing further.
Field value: mph 95
